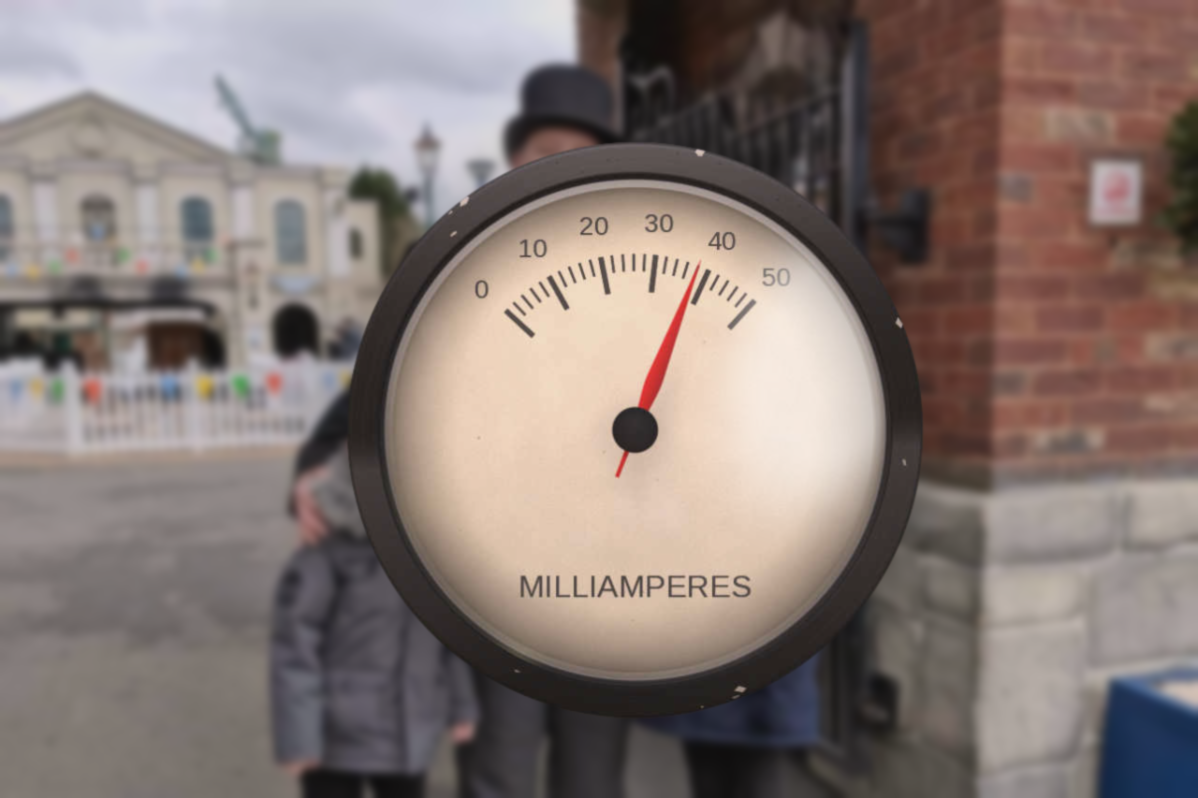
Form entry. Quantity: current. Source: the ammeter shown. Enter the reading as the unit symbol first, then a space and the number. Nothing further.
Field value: mA 38
